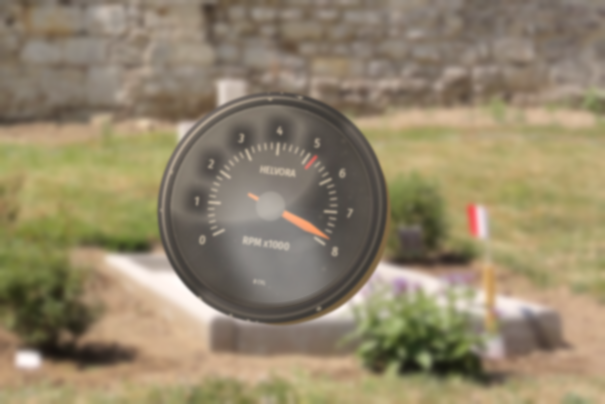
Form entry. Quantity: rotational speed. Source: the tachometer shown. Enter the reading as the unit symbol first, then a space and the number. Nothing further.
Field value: rpm 7800
